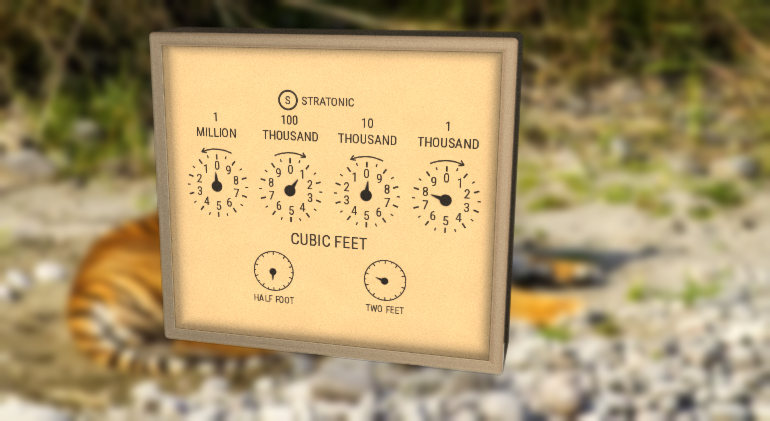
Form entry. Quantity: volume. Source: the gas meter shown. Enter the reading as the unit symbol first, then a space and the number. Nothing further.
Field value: ft³ 9800
